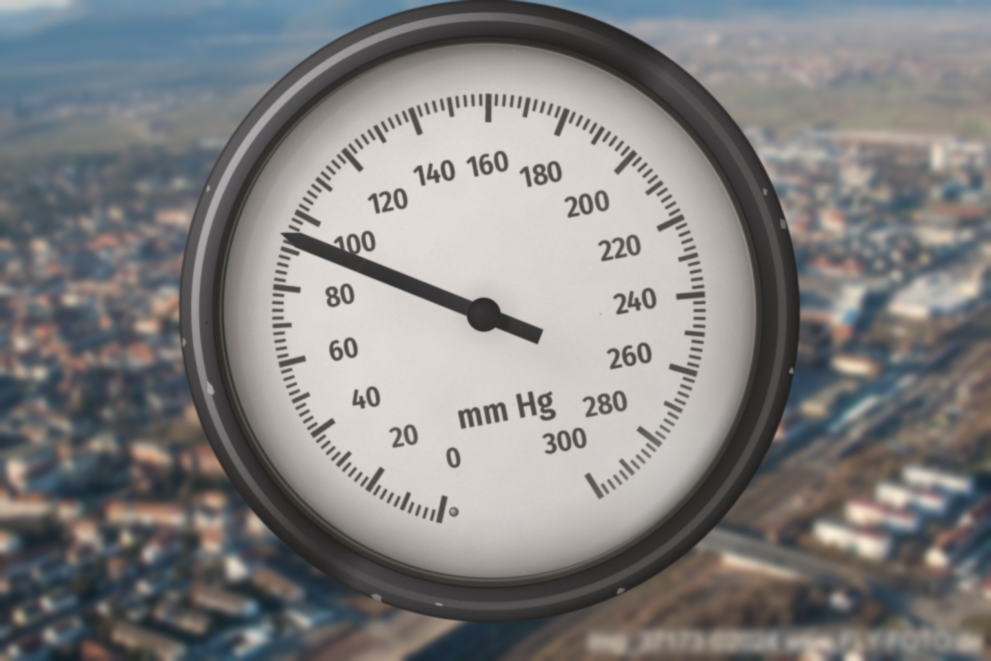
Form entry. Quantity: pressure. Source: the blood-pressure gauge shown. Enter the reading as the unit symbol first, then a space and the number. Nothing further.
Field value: mmHg 94
